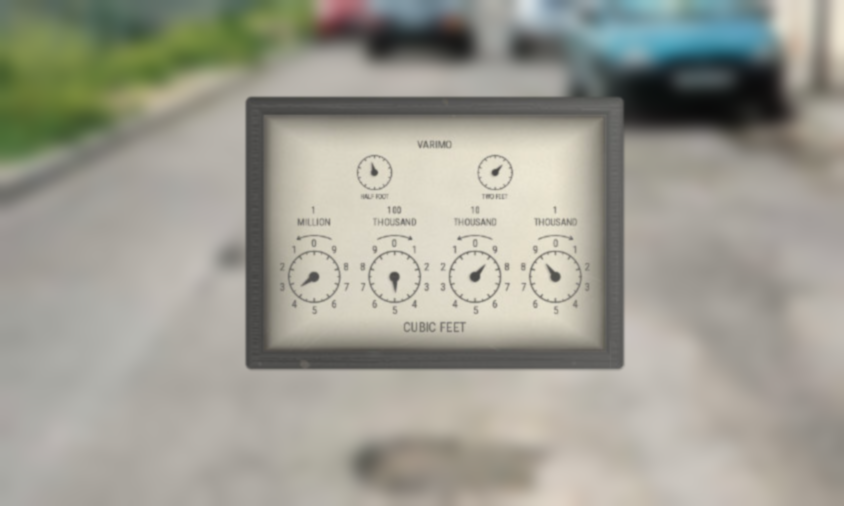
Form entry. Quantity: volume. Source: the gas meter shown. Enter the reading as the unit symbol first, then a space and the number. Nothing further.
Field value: ft³ 348900
